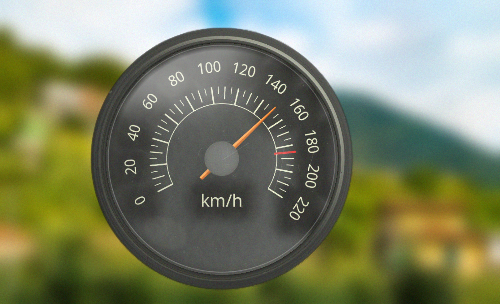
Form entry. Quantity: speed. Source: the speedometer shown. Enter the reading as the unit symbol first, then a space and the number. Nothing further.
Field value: km/h 150
